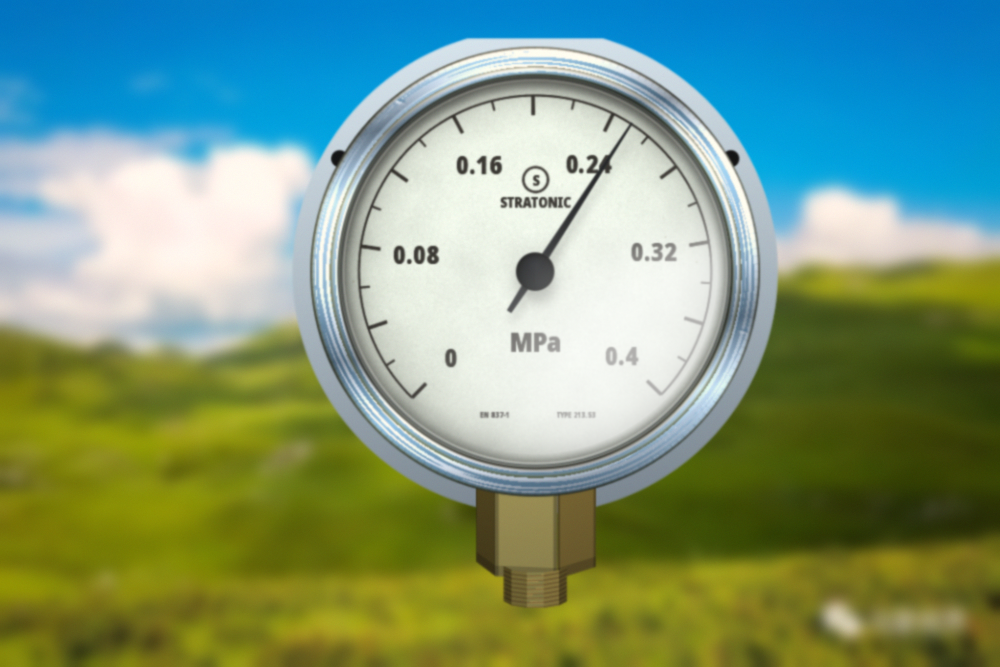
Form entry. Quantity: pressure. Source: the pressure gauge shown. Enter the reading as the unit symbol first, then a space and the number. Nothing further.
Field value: MPa 0.25
